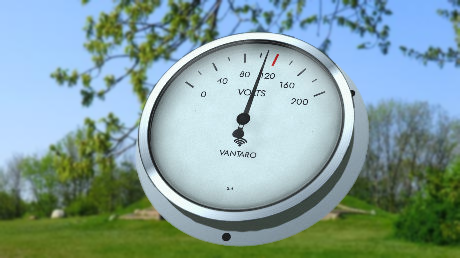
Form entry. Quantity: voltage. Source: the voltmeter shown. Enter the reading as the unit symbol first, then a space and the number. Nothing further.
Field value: V 110
